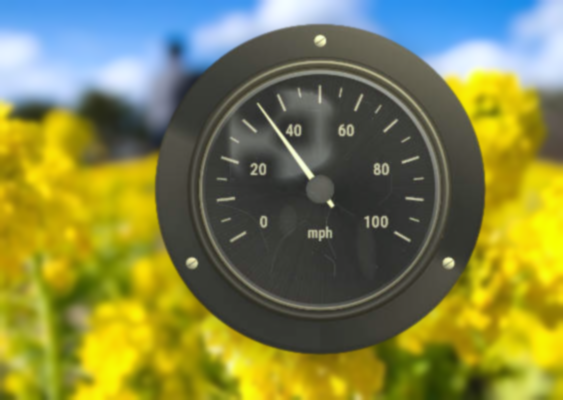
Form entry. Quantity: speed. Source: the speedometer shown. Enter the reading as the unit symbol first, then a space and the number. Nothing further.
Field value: mph 35
